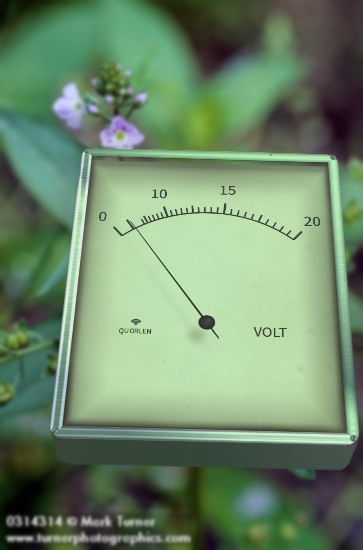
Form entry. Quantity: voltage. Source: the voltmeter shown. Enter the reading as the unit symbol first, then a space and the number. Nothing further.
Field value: V 5
